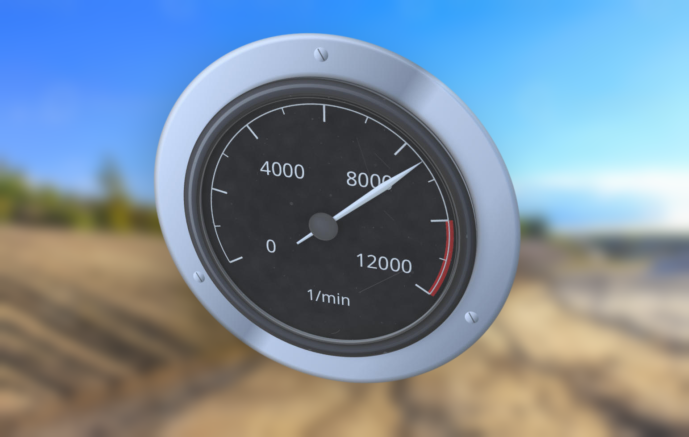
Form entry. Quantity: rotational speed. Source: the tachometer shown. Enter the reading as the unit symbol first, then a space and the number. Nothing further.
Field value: rpm 8500
